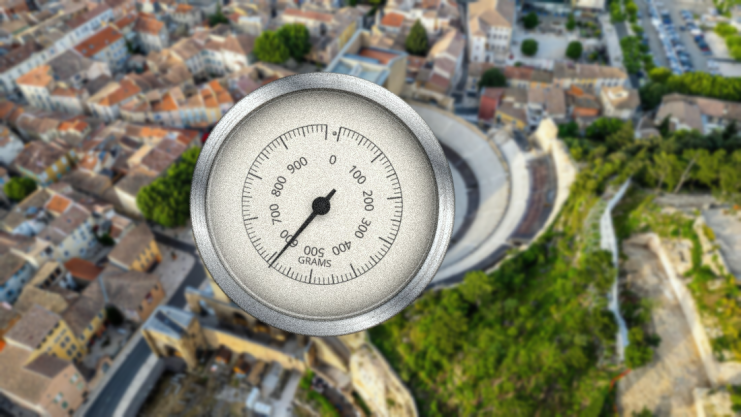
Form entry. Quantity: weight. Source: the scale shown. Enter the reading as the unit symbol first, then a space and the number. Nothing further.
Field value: g 590
